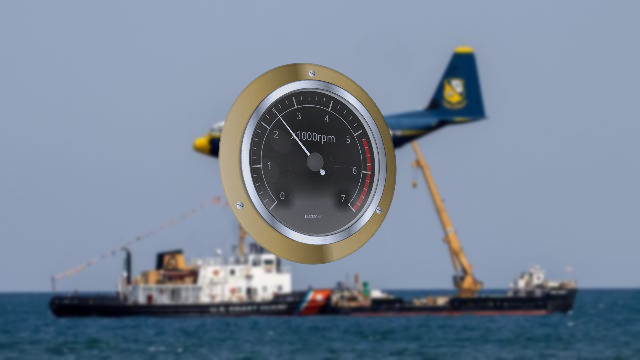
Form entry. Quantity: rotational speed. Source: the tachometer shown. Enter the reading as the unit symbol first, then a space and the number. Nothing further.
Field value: rpm 2400
